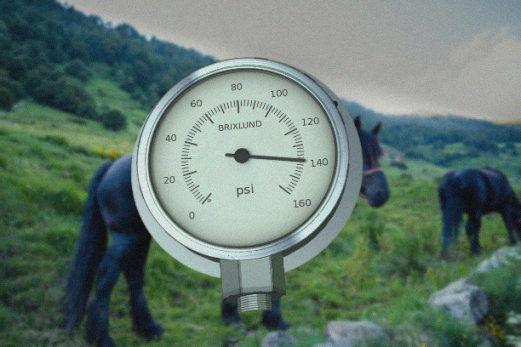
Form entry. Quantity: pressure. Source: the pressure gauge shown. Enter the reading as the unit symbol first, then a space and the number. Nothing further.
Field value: psi 140
